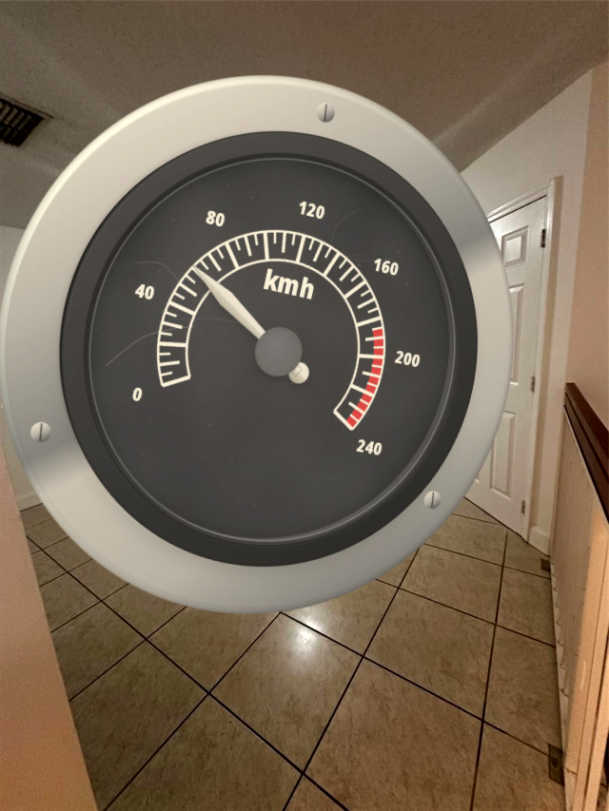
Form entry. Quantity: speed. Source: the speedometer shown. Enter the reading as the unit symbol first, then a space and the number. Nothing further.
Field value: km/h 60
